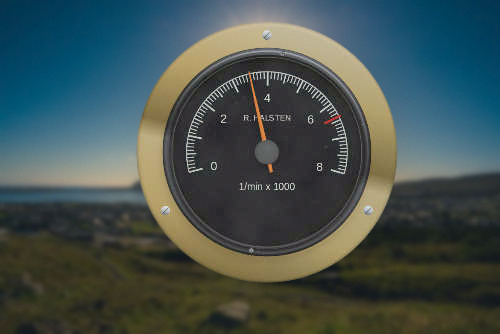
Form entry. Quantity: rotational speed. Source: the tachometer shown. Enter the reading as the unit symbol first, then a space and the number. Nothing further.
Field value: rpm 3500
